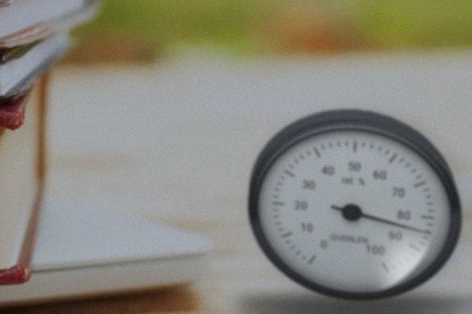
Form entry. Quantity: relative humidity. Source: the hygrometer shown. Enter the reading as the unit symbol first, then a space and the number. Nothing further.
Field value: % 84
